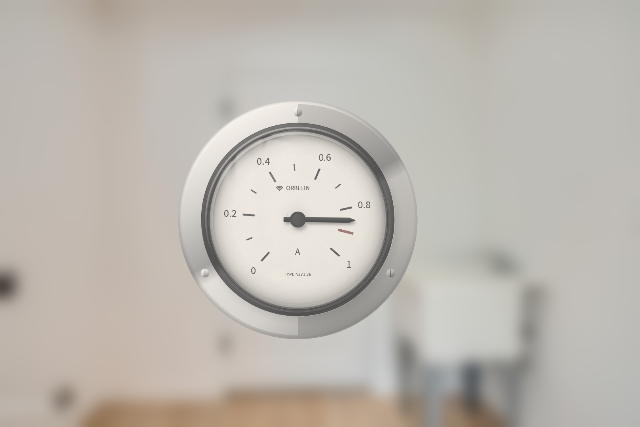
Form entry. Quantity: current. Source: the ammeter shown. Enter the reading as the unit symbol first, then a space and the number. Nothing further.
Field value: A 0.85
